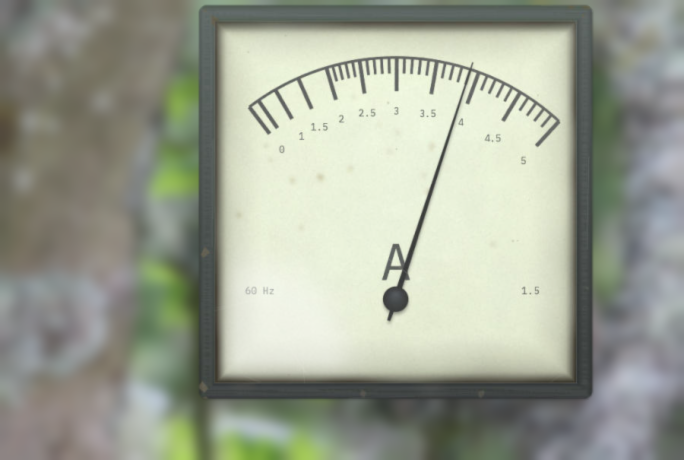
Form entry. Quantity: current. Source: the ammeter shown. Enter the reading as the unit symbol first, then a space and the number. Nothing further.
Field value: A 3.9
